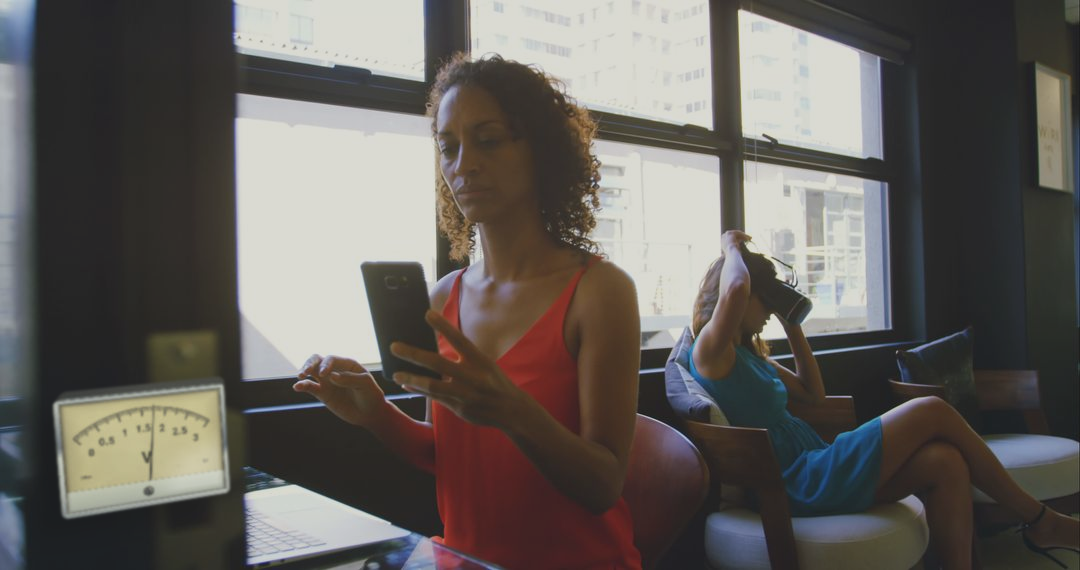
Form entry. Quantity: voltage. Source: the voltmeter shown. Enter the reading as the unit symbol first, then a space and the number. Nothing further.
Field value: V 1.75
